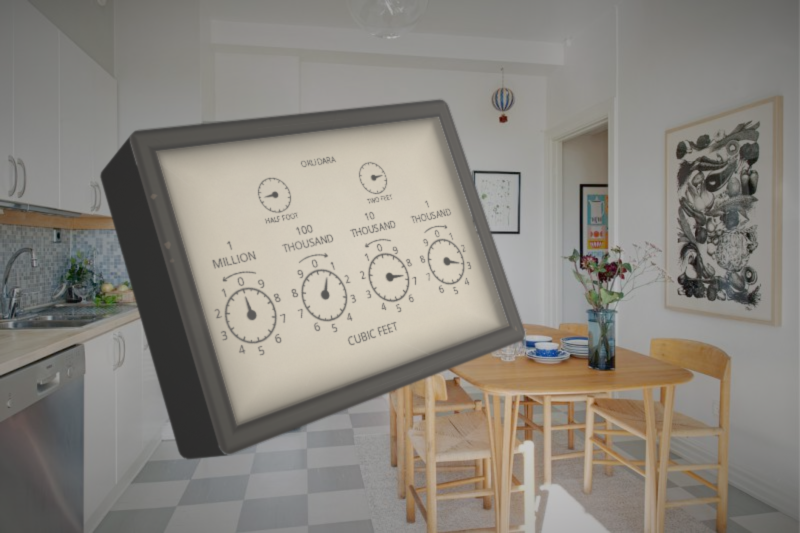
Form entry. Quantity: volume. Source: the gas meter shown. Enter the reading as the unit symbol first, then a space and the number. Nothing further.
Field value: ft³ 7300
